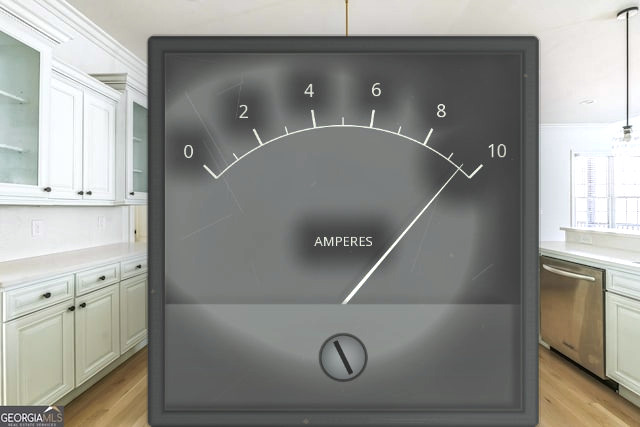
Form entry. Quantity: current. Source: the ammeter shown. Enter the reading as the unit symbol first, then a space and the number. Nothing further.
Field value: A 9.5
